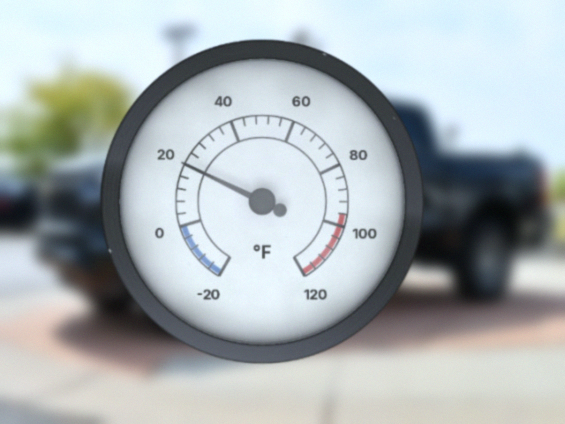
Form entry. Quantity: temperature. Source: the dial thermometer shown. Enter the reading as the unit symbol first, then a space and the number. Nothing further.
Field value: °F 20
